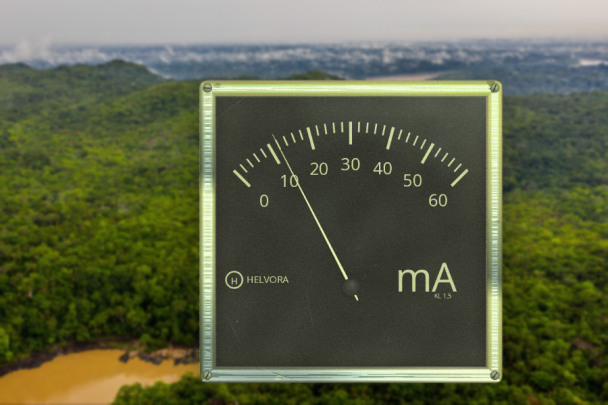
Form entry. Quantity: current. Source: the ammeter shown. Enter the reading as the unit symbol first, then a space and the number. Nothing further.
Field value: mA 12
